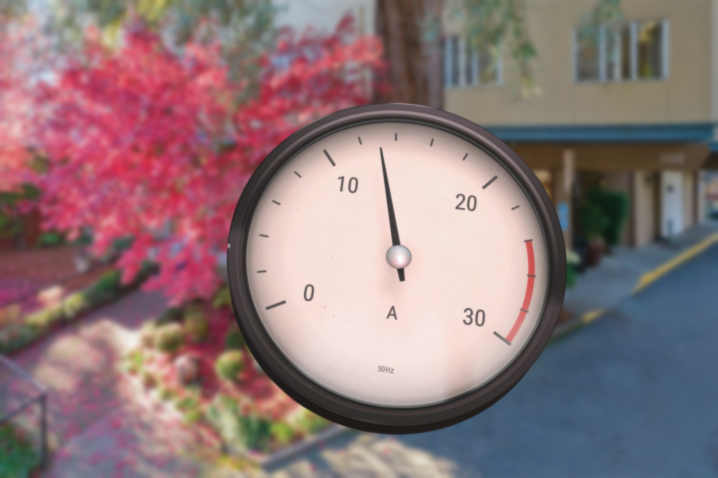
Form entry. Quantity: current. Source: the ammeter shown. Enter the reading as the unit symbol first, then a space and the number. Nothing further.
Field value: A 13
